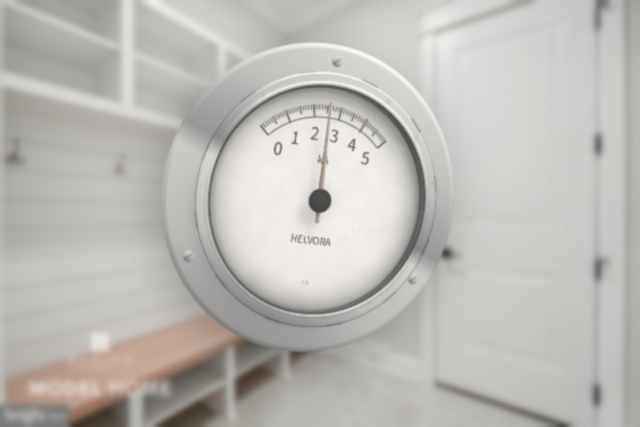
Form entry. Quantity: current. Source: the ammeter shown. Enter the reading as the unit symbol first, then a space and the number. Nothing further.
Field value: kA 2.5
